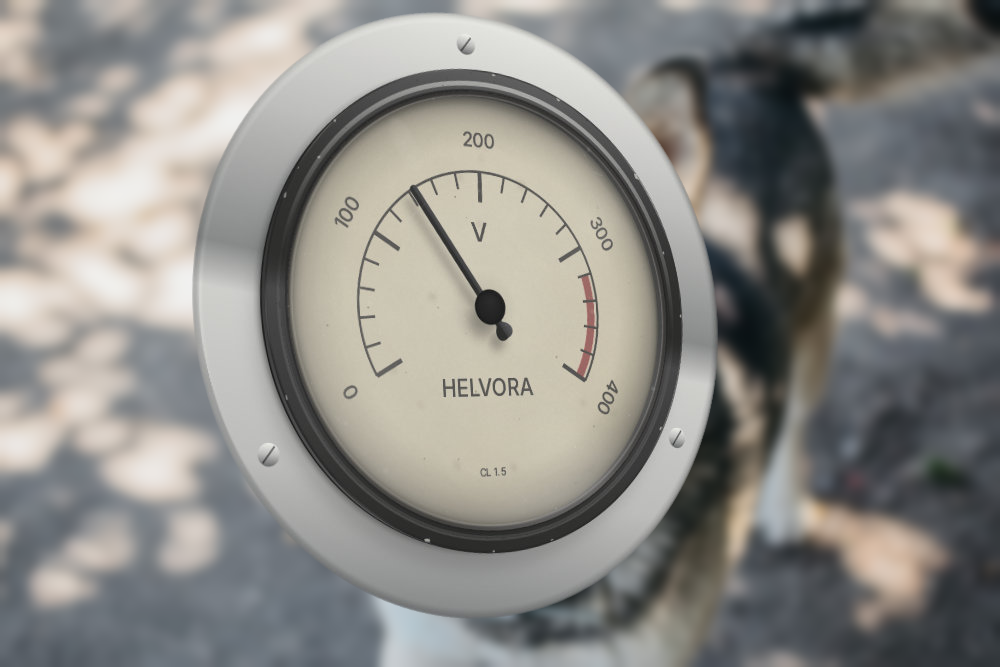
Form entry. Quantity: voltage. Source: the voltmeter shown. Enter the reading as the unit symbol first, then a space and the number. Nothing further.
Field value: V 140
